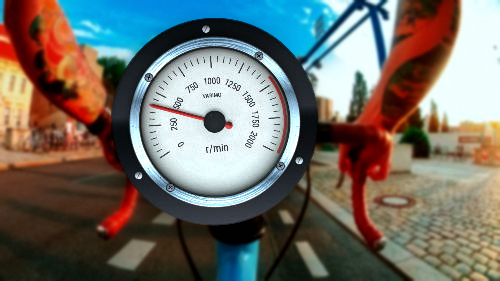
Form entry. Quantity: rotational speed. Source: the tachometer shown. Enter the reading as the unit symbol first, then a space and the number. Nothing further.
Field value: rpm 400
